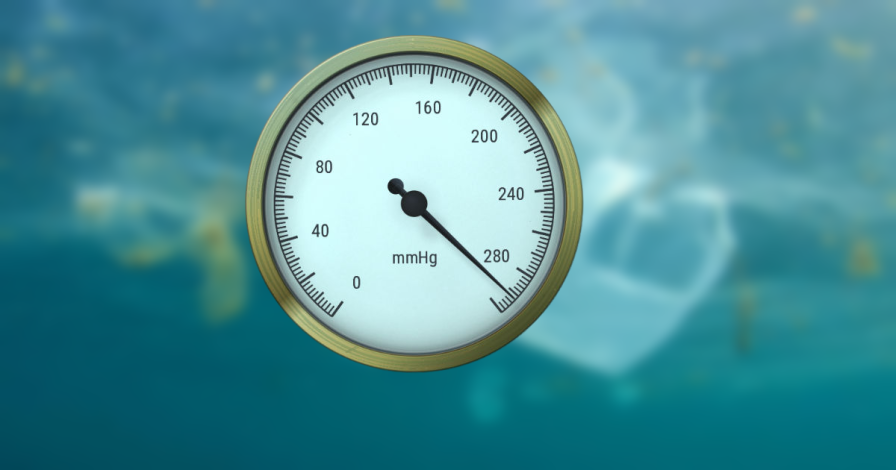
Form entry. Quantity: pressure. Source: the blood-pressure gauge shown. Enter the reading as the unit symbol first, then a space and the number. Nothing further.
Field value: mmHg 292
